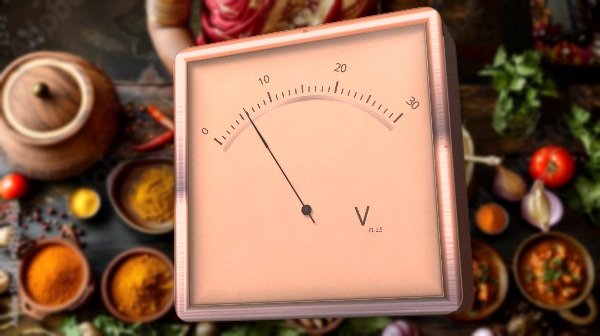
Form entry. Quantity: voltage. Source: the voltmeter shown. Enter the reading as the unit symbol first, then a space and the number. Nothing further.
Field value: V 6
